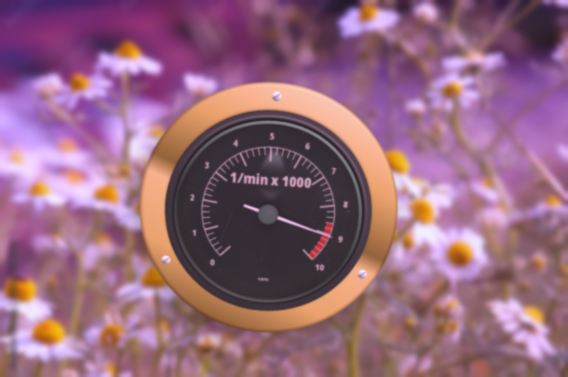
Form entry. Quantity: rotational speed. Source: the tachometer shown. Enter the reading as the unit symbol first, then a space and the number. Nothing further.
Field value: rpm 9000
